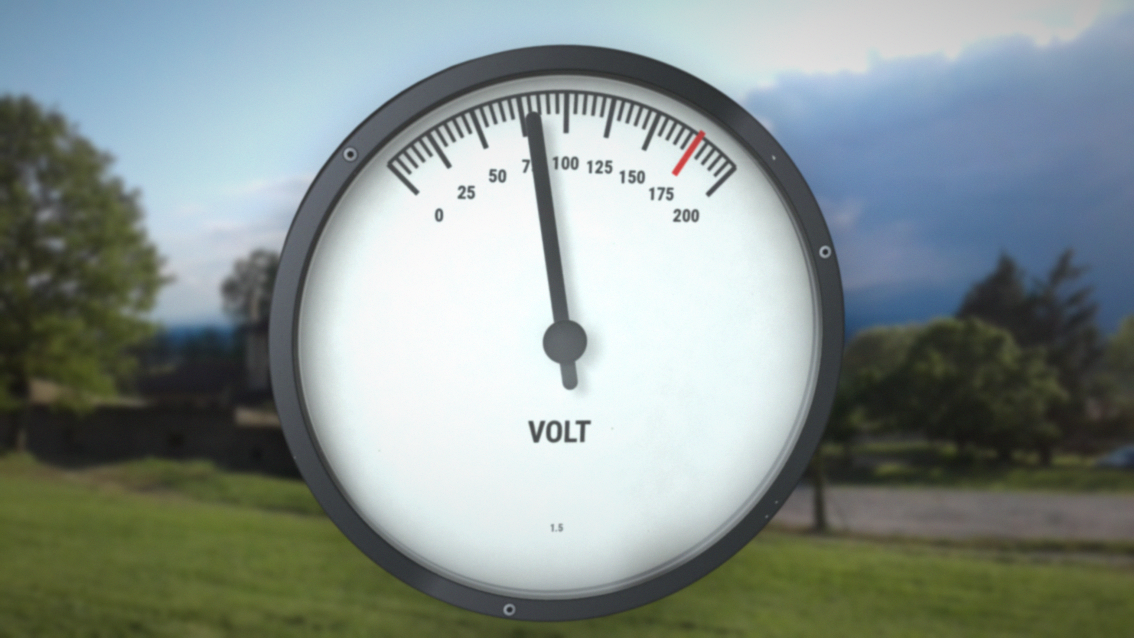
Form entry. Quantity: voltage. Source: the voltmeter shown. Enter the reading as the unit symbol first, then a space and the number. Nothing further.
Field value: V 80
